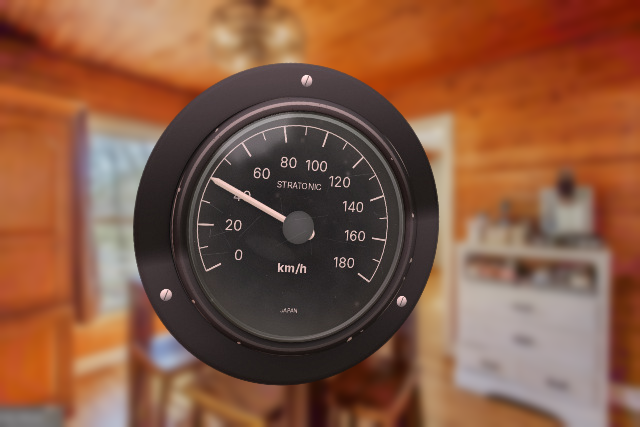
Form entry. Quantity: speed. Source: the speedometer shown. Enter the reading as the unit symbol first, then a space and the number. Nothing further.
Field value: km/h 40
